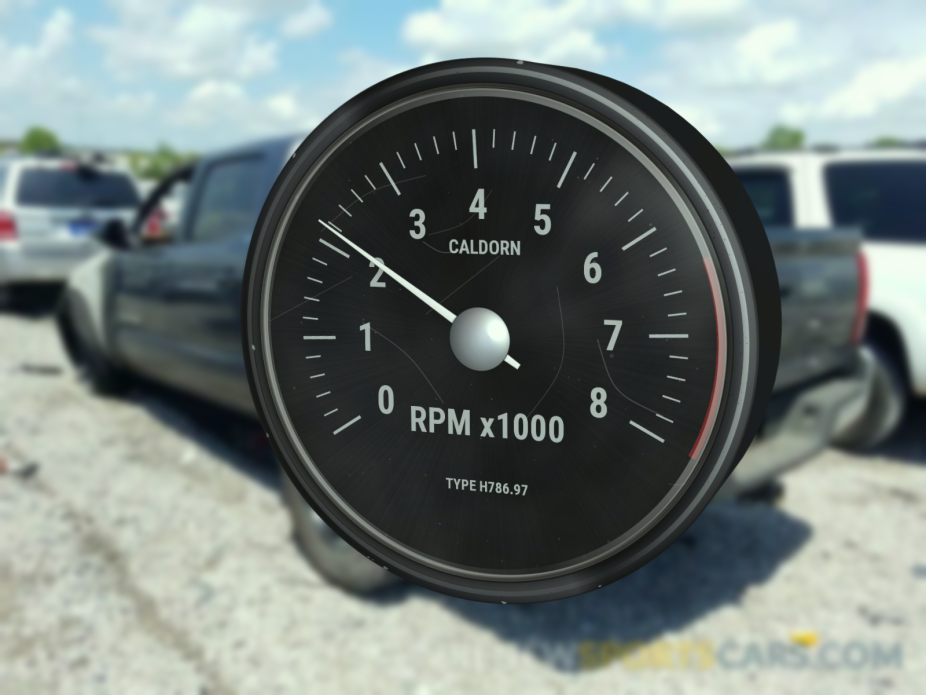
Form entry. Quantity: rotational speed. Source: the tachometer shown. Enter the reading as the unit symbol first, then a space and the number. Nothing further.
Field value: rpm 2200
